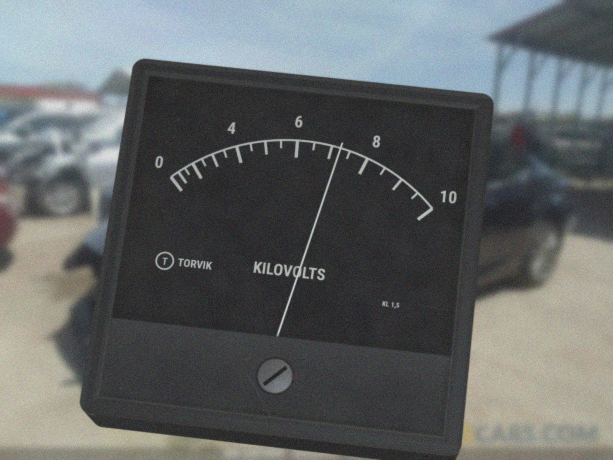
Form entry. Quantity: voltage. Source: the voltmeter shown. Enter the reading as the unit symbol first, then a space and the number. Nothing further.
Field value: kV 7.25
